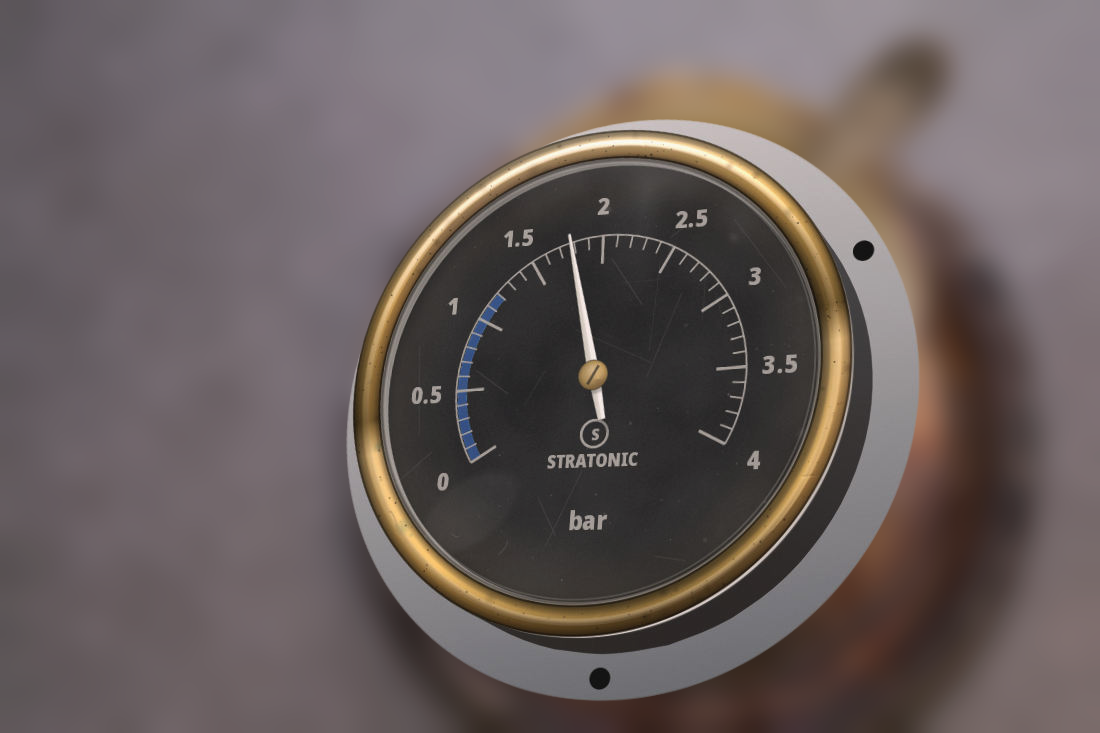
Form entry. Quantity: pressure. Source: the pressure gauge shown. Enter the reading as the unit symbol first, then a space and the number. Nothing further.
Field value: bar 1.8
